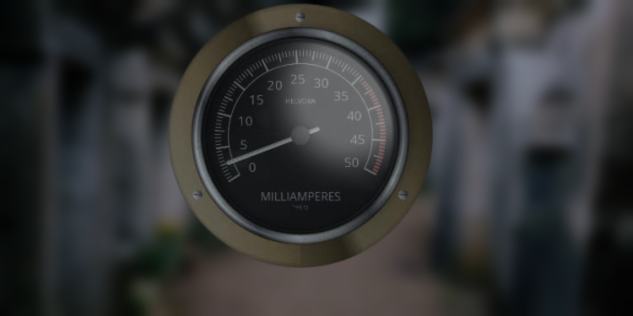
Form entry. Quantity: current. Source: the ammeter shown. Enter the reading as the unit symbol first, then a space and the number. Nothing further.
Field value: mA 2.5
